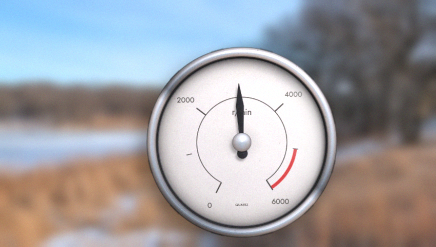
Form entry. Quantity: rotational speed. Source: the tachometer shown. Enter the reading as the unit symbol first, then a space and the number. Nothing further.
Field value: rpm 3000
